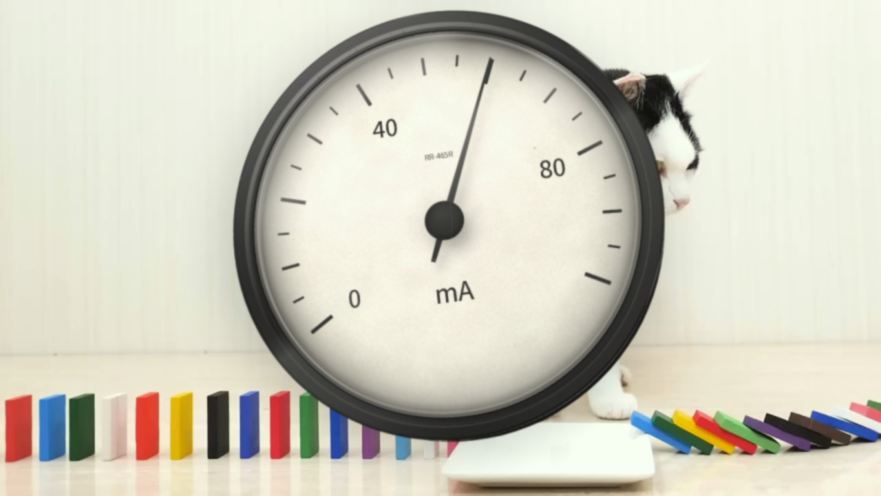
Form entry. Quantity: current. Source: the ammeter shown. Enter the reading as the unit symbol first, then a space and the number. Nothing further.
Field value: mA 60
